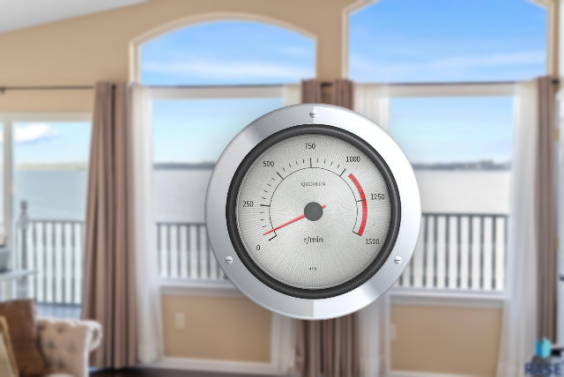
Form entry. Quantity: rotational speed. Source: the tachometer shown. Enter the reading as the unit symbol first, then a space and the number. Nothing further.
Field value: rpm 50
